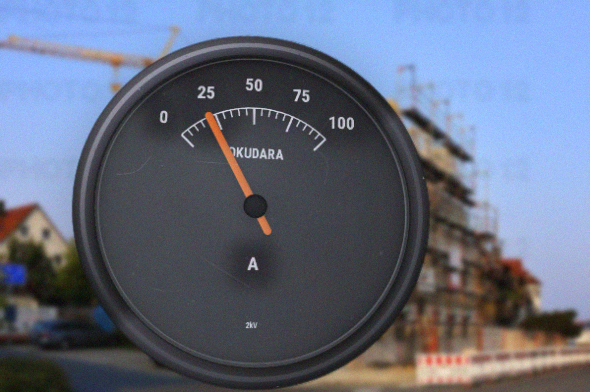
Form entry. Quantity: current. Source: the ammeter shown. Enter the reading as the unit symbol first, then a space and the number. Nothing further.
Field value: A 20
